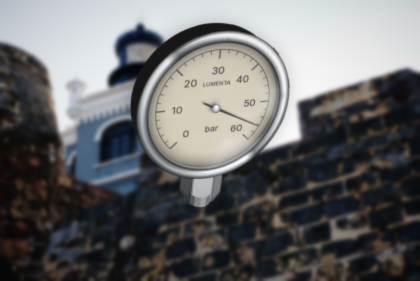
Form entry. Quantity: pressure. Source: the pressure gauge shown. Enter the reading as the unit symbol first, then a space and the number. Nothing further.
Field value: bar 56
